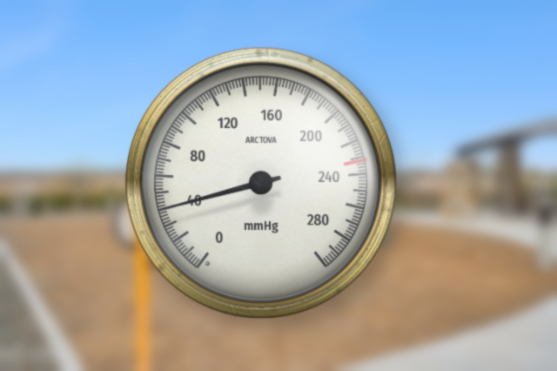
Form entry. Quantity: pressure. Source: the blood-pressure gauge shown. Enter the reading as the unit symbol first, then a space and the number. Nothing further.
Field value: mmHg 40
